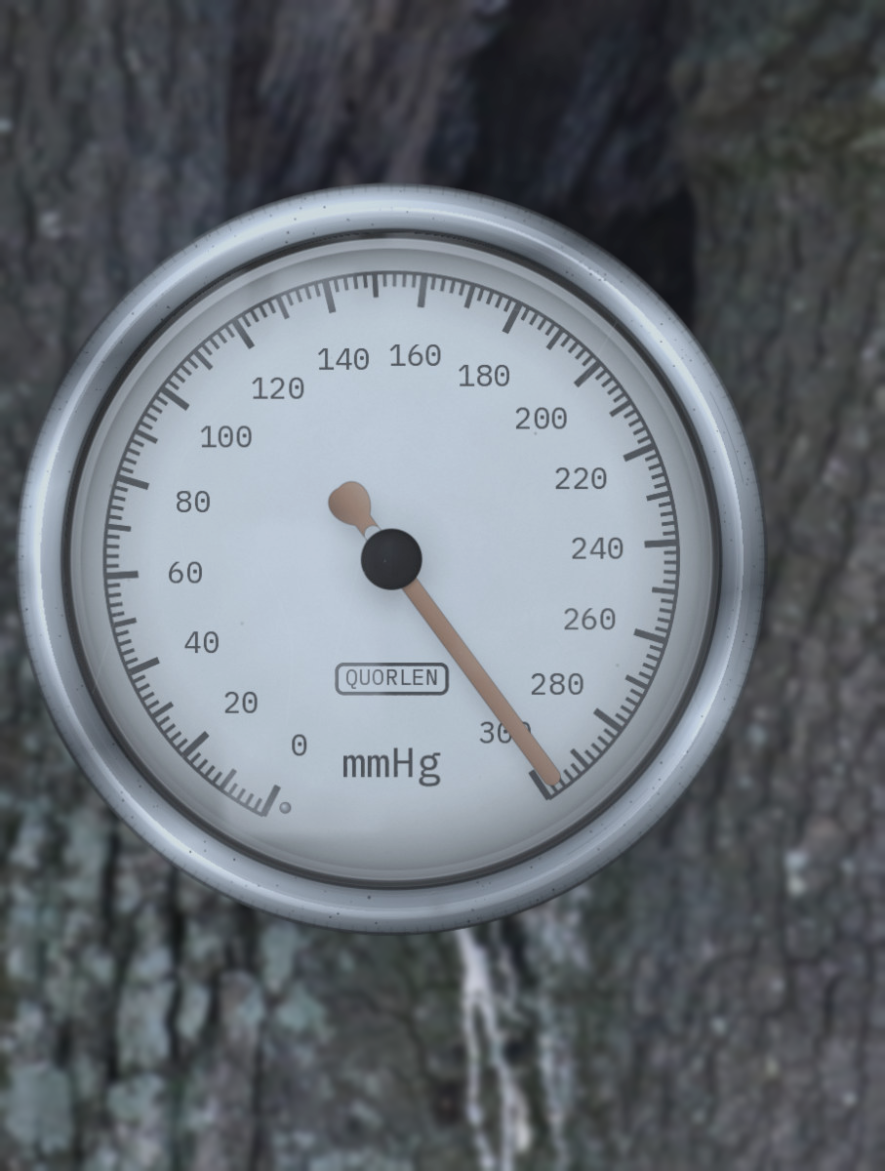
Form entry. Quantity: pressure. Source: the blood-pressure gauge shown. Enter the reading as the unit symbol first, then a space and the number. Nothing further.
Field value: mmHg 297
